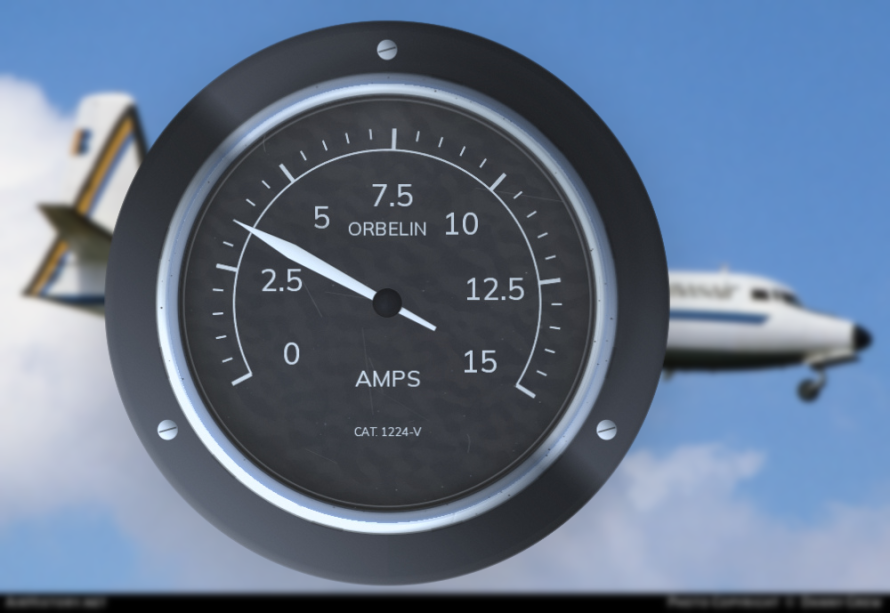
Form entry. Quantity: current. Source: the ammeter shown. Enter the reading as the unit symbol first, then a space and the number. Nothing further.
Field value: A 3.5
